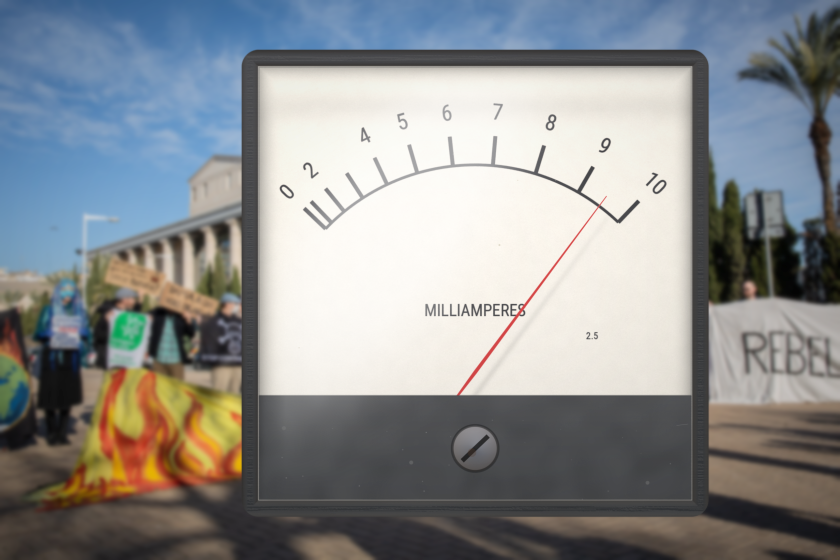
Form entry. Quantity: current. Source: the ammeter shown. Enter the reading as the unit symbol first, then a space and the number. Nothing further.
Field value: mA 9.5
